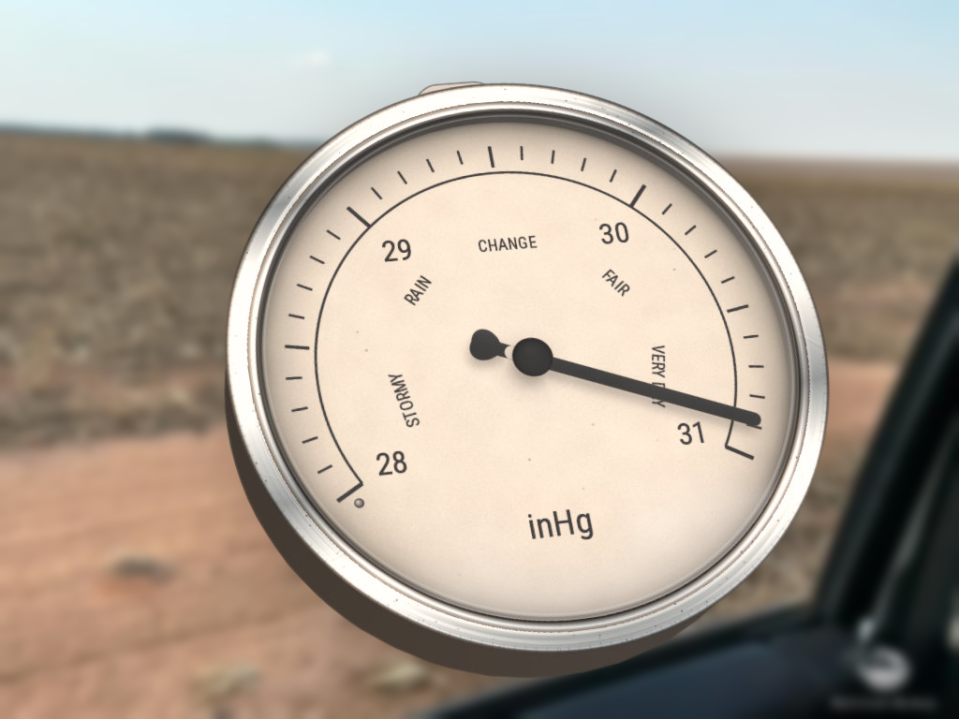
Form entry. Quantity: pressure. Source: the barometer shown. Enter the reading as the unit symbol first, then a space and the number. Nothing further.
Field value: inHg 30.9
